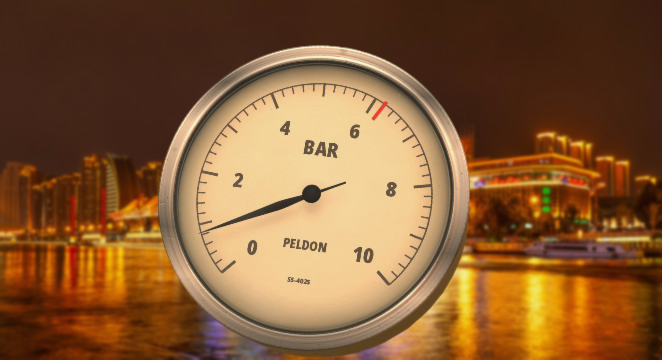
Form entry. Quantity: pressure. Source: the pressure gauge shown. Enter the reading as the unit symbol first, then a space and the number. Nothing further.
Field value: bar 0.8
